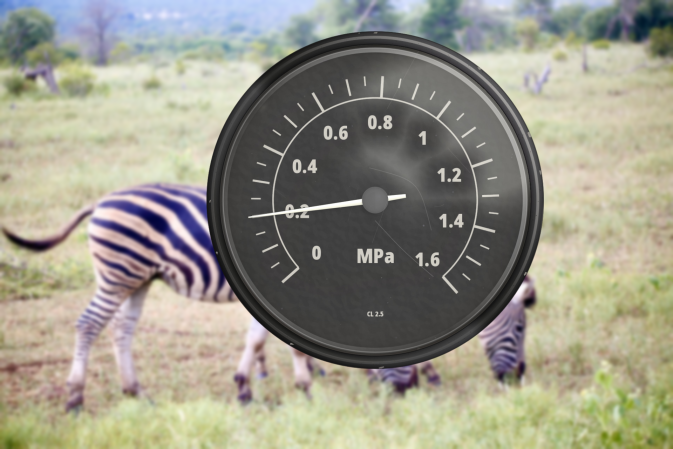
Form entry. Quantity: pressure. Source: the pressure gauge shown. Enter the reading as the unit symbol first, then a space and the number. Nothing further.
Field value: MPa 0.2
